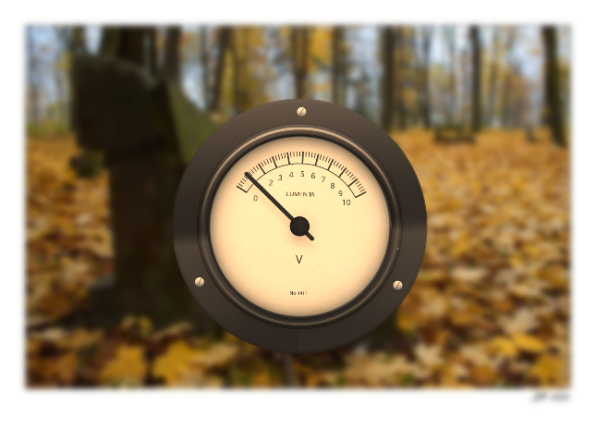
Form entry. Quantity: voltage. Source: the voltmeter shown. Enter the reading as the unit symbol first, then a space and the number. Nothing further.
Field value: V 1
